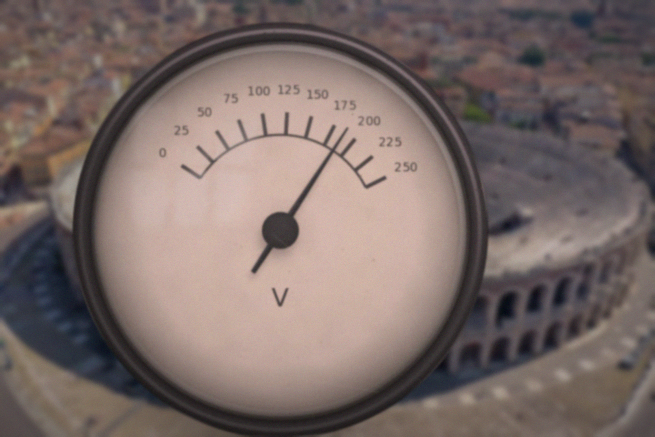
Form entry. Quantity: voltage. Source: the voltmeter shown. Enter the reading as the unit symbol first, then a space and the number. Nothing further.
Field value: V 187.5
